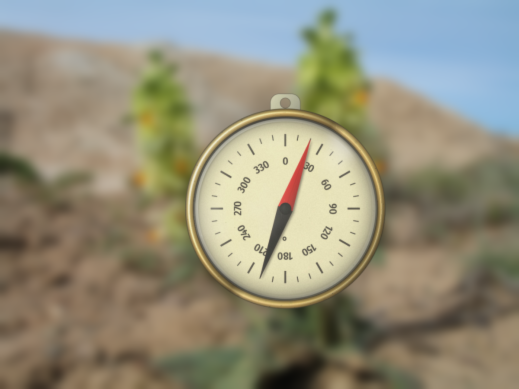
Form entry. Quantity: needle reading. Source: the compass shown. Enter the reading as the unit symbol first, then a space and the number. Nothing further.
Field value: ° 20
